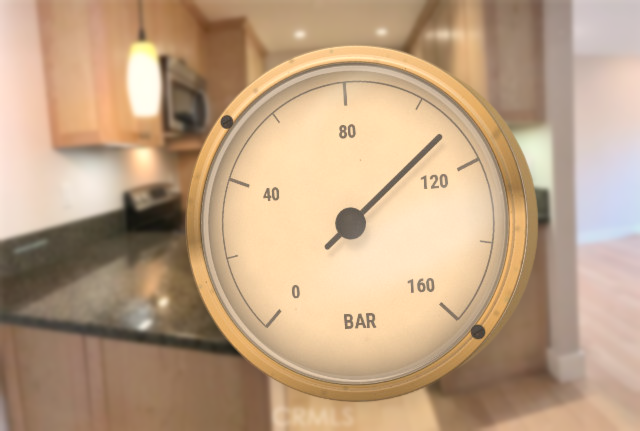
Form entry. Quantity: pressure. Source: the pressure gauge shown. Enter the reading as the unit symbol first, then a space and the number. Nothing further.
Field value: bar 110
